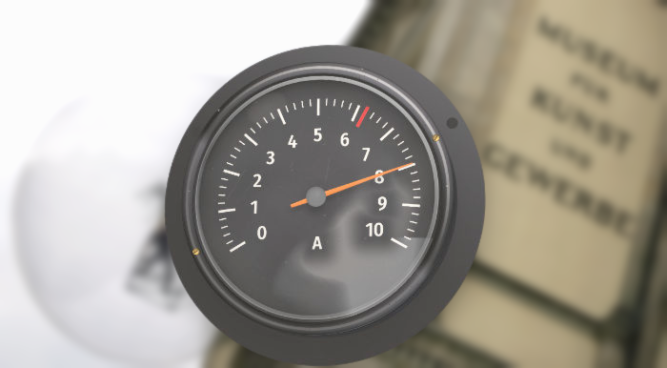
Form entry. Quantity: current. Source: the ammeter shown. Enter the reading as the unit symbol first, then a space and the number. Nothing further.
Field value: A 8
